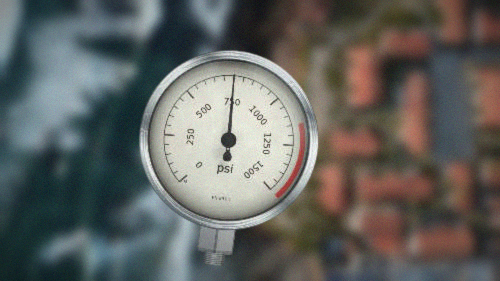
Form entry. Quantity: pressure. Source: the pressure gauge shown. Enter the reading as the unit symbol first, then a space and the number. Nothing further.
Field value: psi 750
